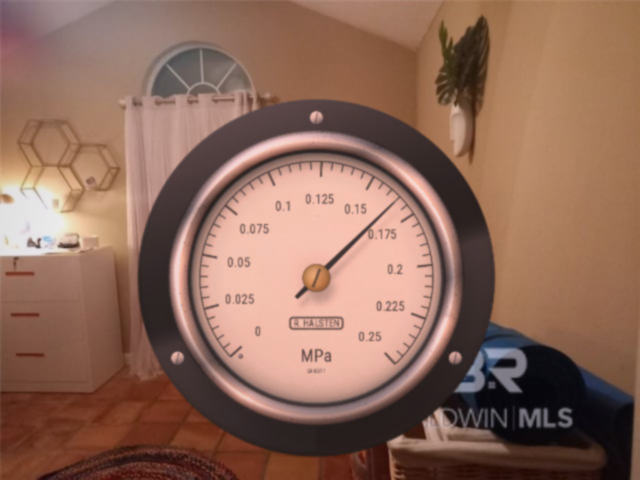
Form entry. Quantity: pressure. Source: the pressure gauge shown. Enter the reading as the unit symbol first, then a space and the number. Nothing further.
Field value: MPa 0.165
